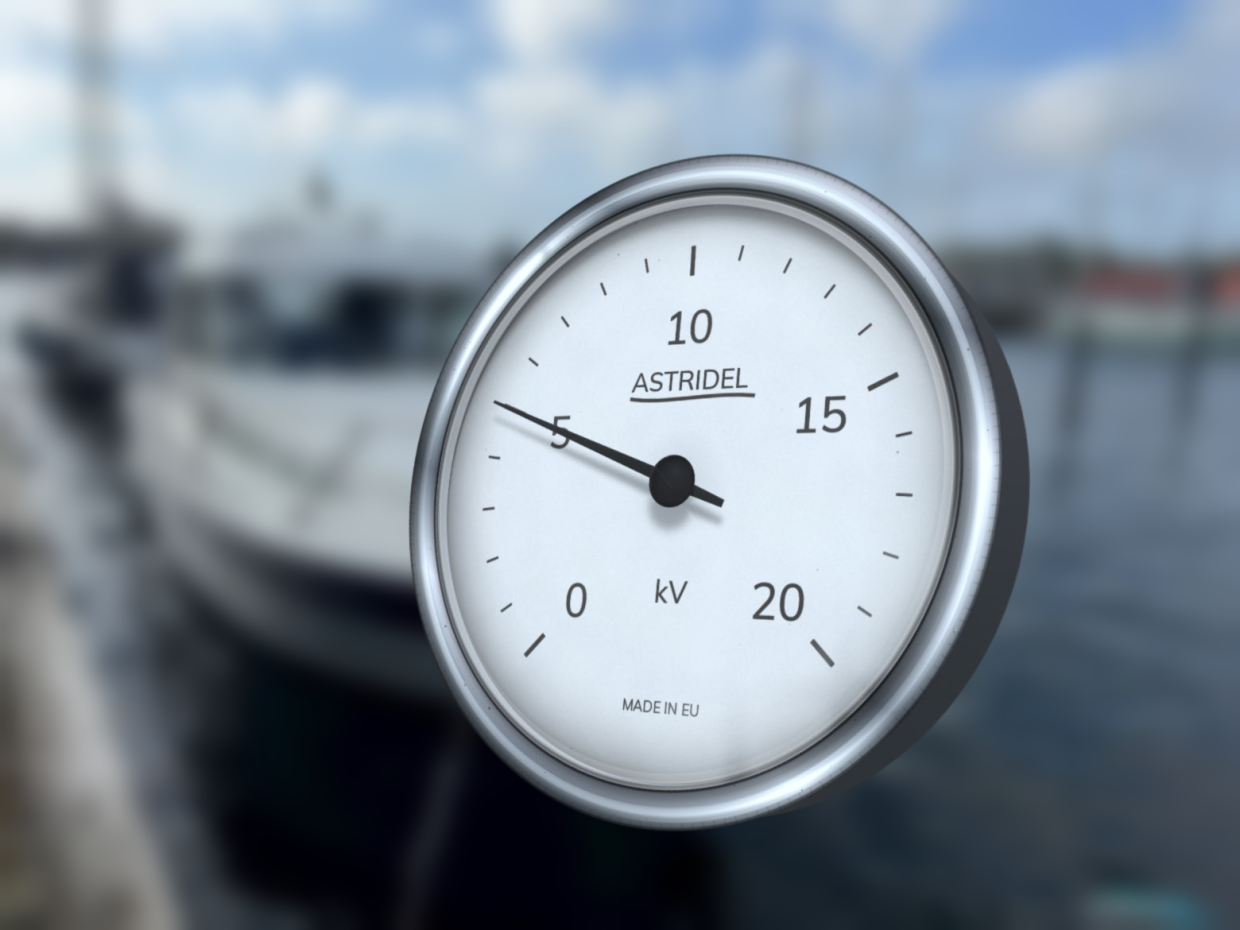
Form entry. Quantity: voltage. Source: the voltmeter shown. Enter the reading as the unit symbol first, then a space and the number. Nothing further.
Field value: kV 5
